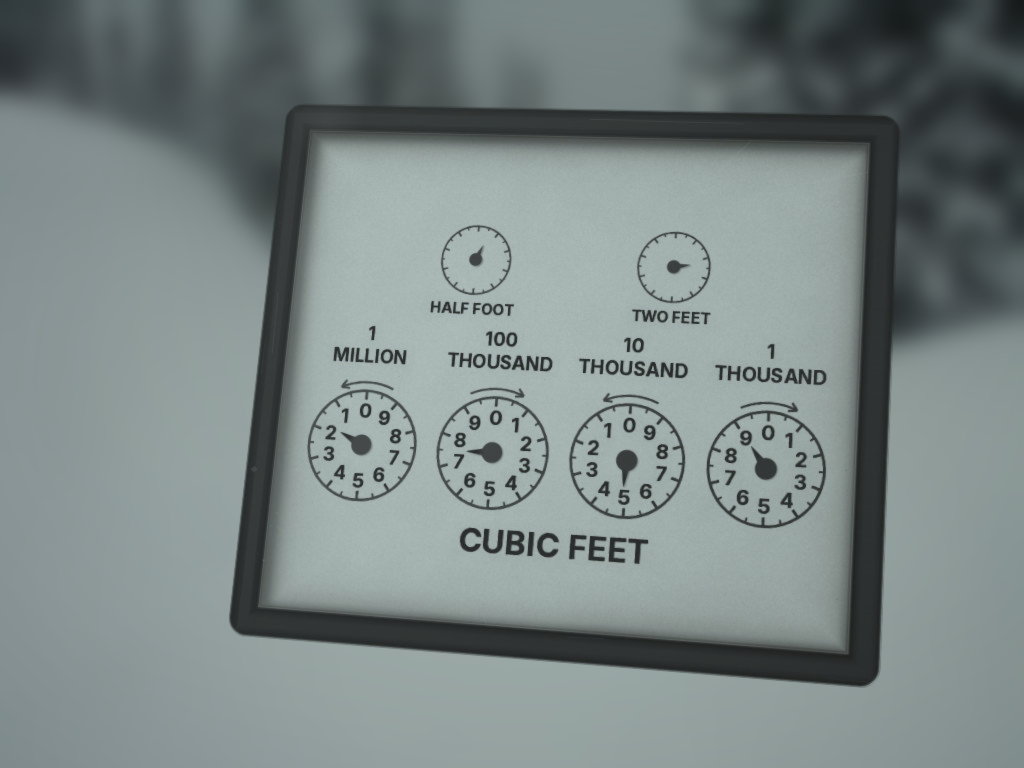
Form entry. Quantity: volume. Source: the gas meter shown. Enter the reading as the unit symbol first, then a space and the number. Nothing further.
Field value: ft³ 174900
